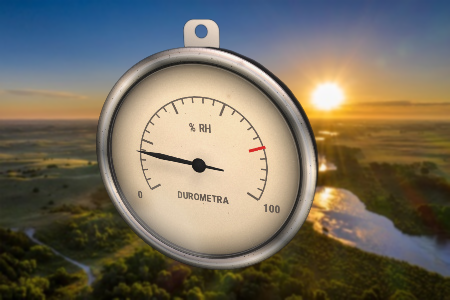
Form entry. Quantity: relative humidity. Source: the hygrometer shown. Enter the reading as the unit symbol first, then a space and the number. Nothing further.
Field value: % 16
